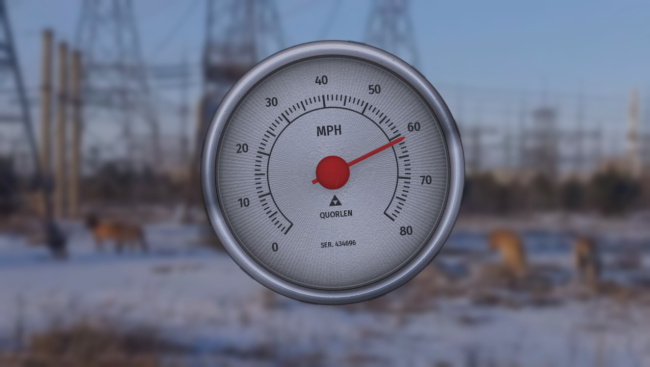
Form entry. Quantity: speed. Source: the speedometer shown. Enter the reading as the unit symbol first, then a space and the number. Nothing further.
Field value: mph 61
